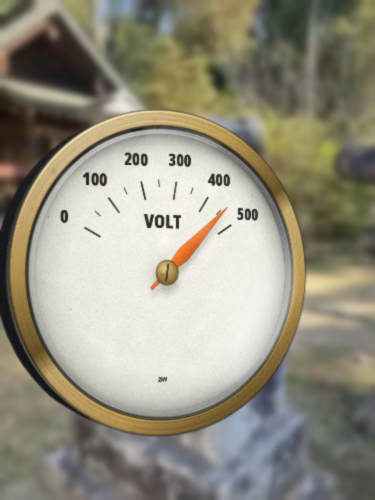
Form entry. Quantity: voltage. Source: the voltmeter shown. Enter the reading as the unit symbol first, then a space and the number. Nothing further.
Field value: V 450
